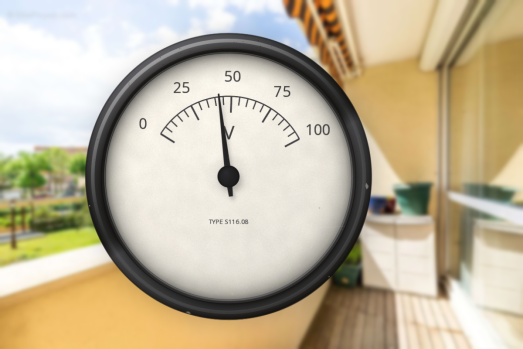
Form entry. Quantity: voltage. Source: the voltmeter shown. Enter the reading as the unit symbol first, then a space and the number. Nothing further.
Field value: V 42.5
